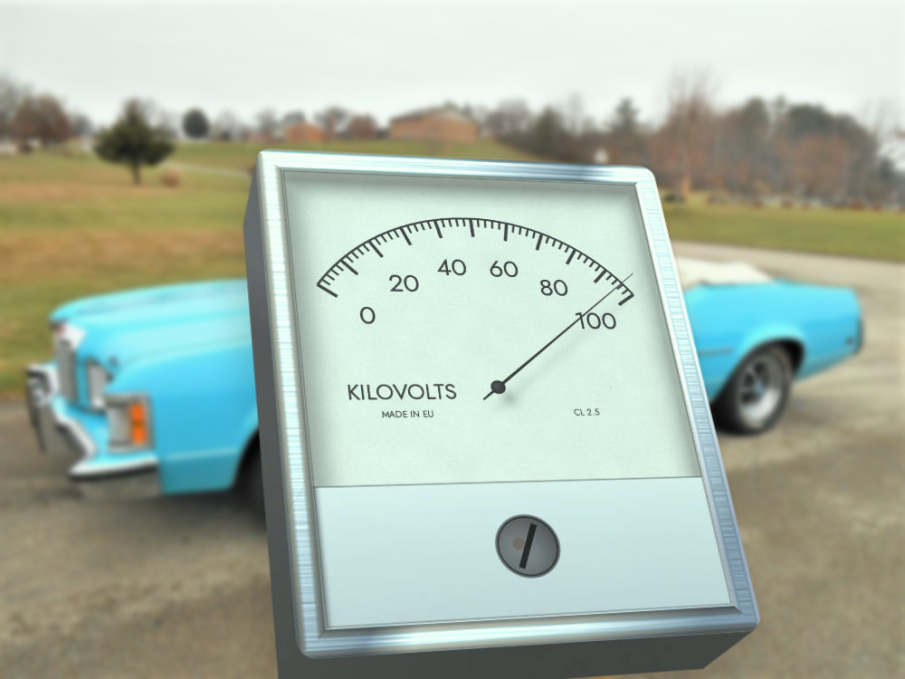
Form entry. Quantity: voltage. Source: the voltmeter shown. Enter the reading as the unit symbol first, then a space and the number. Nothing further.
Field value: kV 96
